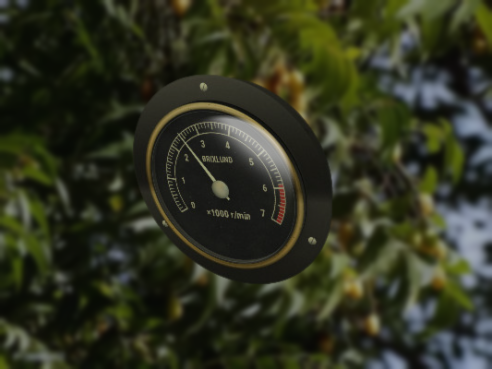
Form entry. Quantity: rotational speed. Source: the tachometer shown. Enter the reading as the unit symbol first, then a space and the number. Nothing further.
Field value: rpm 2500
